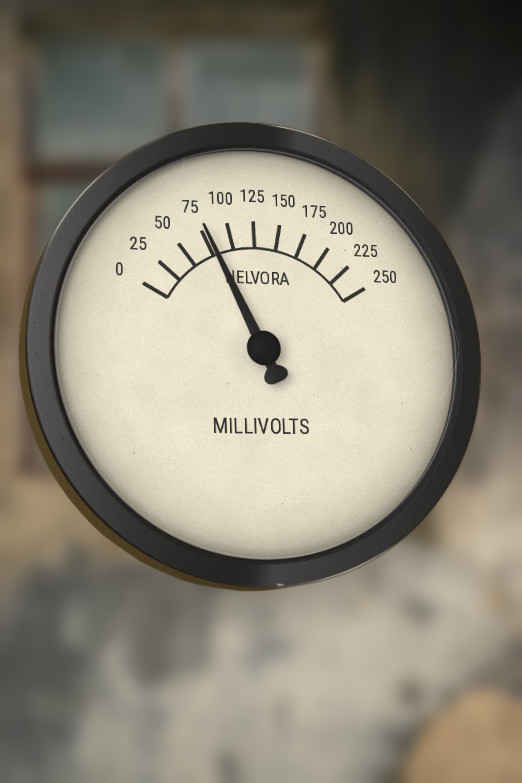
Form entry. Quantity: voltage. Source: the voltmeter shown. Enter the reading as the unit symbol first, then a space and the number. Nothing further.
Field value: mV 75
